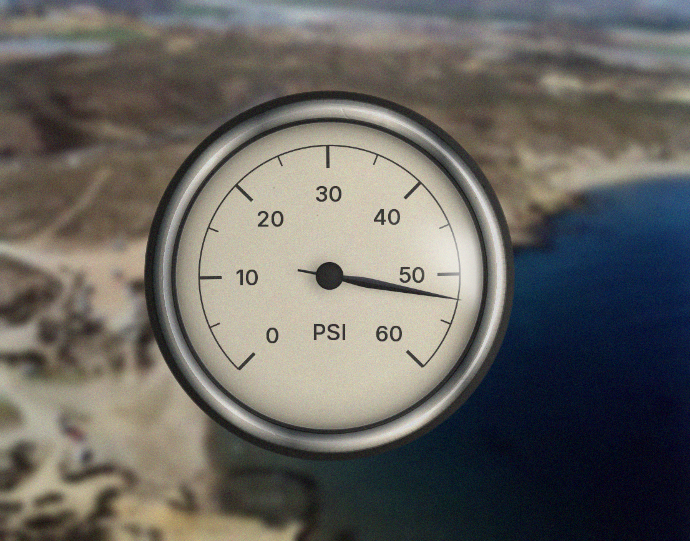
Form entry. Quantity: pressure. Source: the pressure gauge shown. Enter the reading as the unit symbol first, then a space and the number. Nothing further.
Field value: psi 52.5
